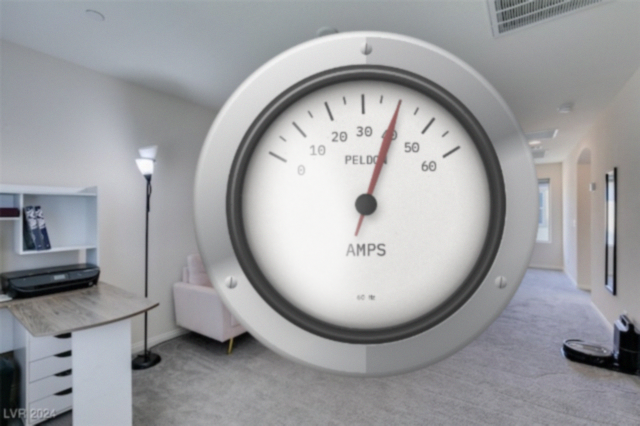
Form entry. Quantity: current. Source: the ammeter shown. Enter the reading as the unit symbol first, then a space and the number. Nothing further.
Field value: A 40
